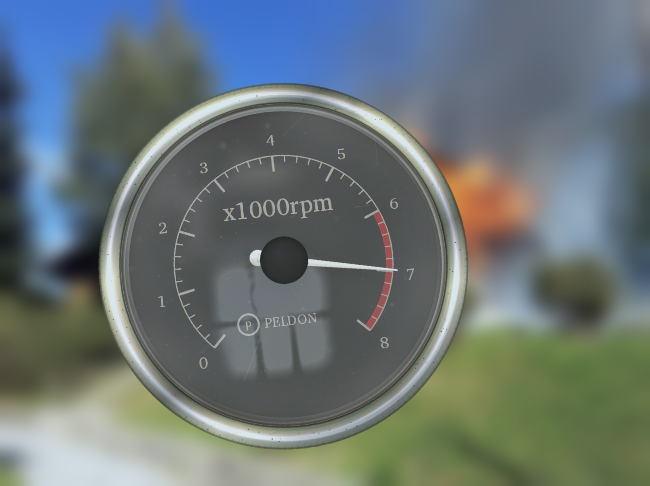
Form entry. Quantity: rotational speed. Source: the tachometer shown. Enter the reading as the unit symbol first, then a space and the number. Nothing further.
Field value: rpm 7000
